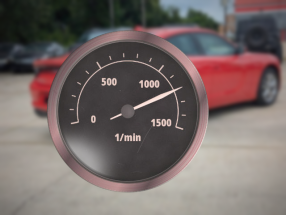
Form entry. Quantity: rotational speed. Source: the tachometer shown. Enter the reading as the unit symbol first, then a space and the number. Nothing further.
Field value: rpm 1200
